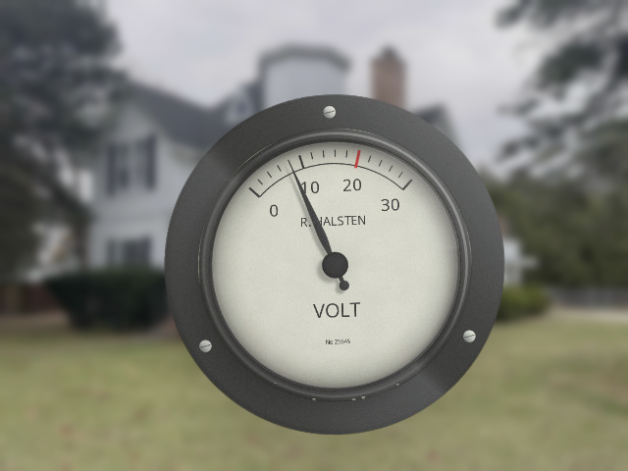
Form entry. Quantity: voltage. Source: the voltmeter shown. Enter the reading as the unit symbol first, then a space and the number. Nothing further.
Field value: V 8
